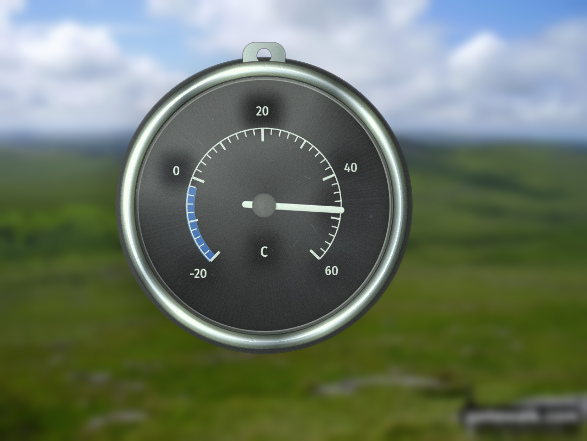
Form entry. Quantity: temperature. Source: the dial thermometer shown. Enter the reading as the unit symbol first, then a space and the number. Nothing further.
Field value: °C 48
